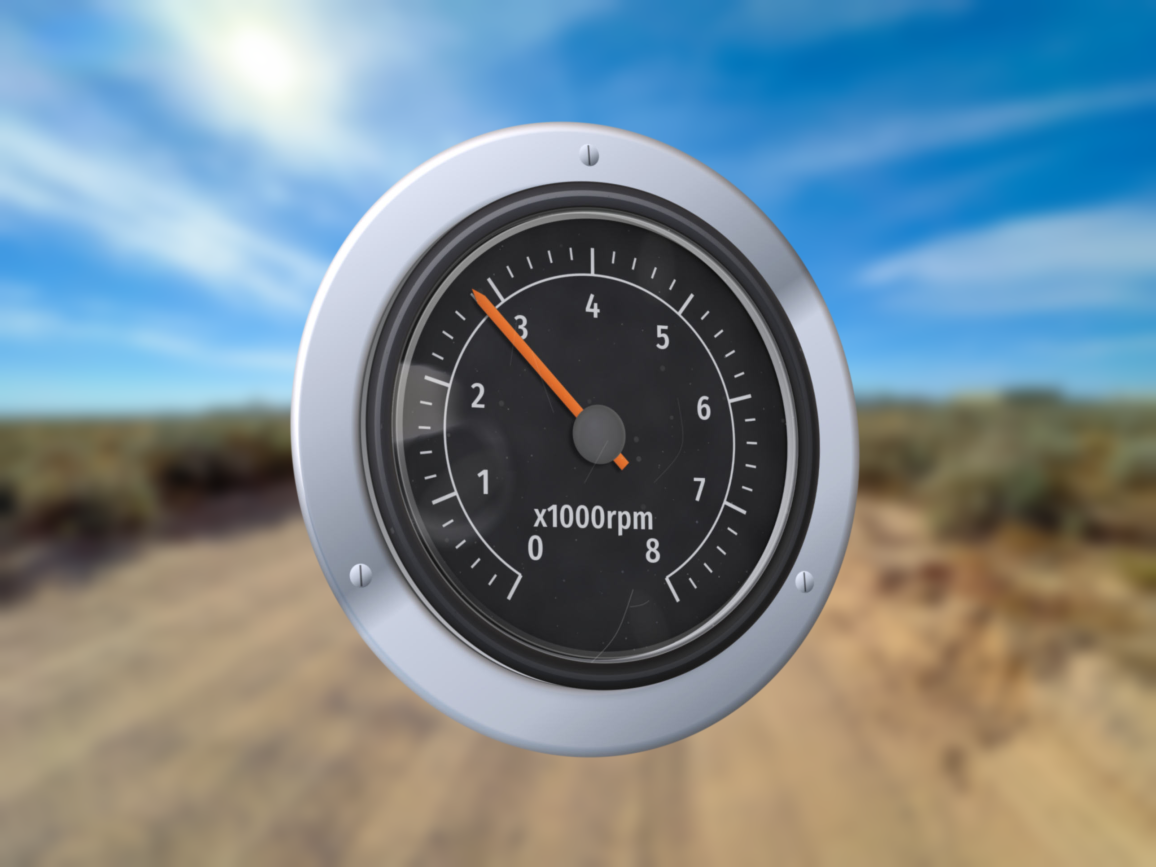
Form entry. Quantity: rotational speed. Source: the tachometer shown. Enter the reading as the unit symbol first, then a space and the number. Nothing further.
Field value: rpm 2800
